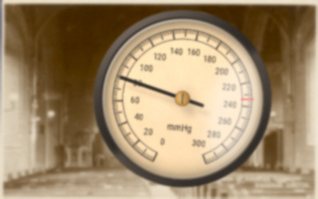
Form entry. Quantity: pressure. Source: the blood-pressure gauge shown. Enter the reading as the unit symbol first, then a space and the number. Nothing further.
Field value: mmHg 80
